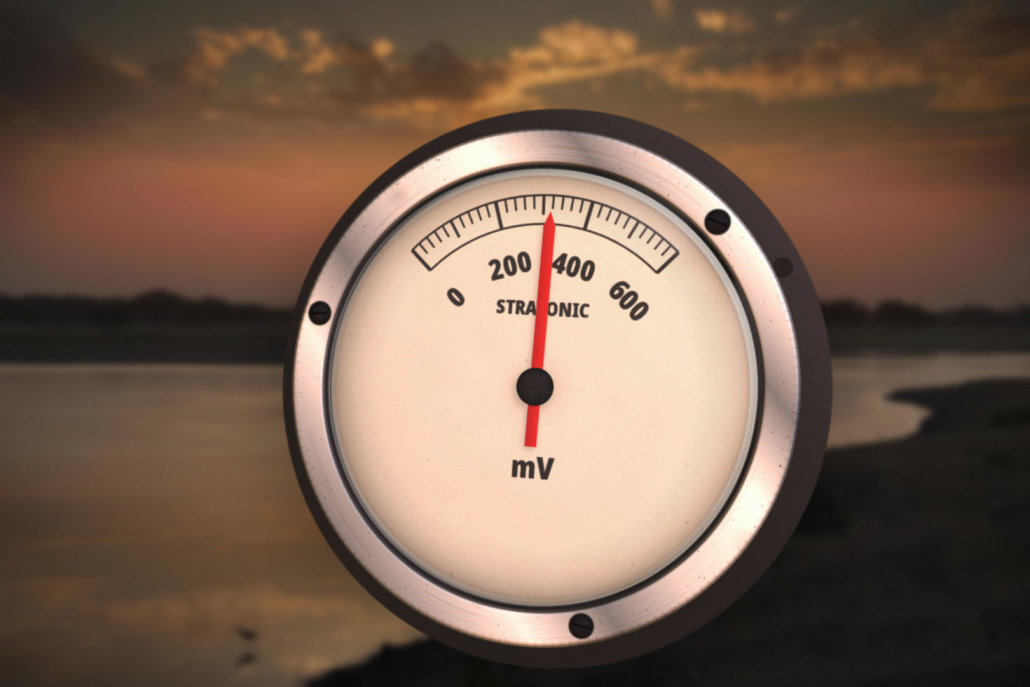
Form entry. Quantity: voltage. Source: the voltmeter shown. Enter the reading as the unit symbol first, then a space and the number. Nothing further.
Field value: mV 320
